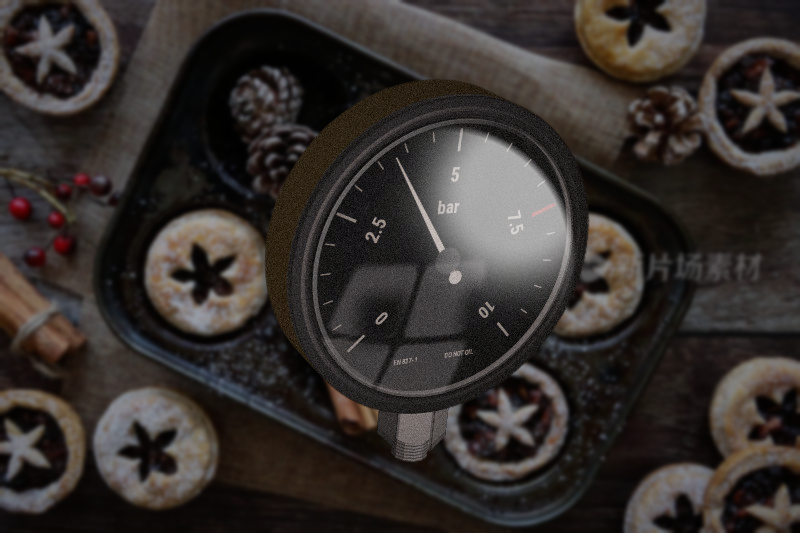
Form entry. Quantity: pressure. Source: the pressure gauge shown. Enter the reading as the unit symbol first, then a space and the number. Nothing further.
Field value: bar 3.75
